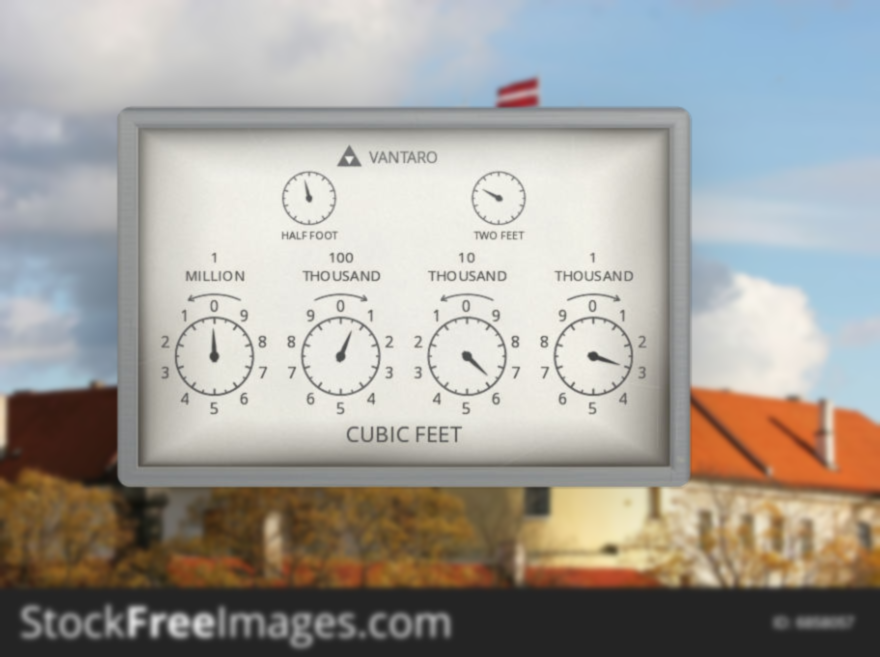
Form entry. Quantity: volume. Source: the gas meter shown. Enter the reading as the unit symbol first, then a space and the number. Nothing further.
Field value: ft³ 6300
